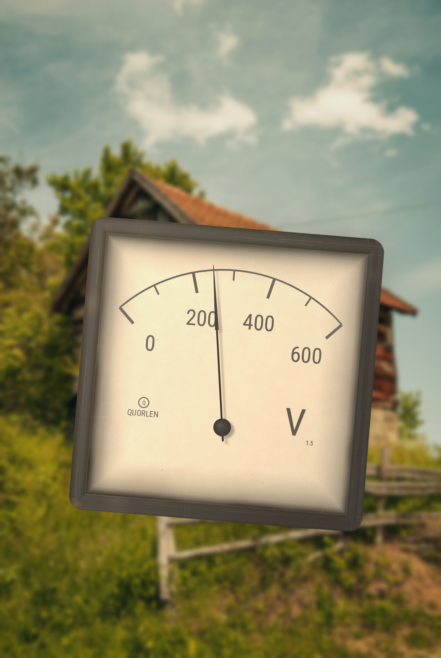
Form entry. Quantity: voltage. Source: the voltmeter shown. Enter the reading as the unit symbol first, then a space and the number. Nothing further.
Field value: V 250
